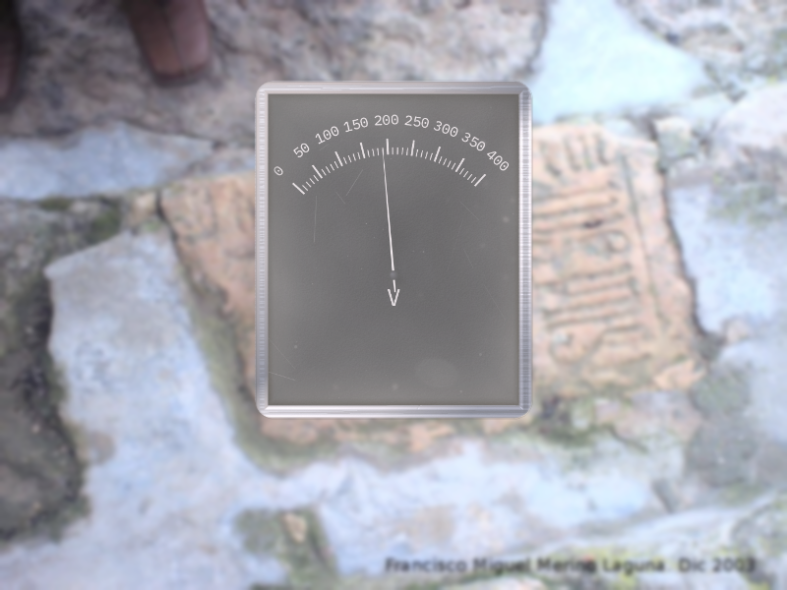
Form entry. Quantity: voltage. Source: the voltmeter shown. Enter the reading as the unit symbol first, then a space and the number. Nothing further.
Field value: V 190
